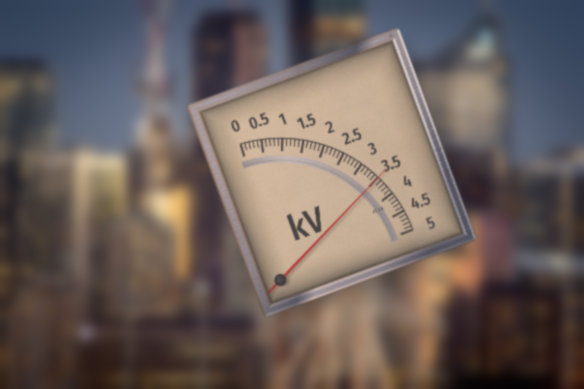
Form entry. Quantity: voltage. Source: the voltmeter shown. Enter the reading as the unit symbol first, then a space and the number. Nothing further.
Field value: kV 3.5
